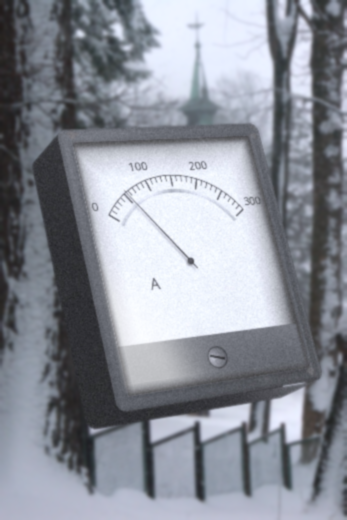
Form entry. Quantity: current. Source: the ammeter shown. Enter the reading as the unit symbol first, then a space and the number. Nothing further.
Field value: A 50
